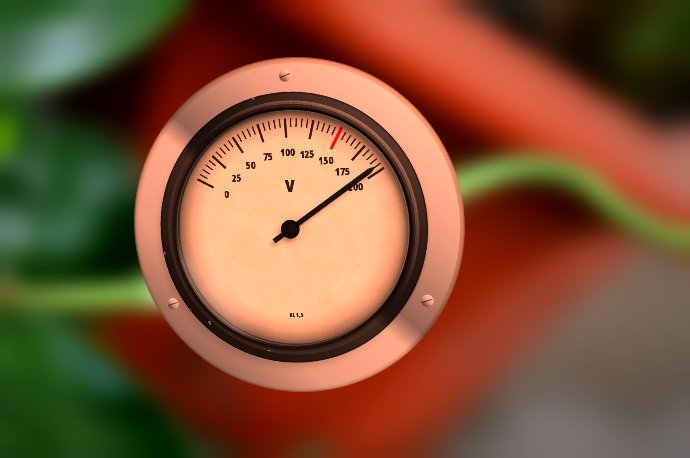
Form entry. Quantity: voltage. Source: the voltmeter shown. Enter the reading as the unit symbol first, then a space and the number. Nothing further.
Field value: V 195
